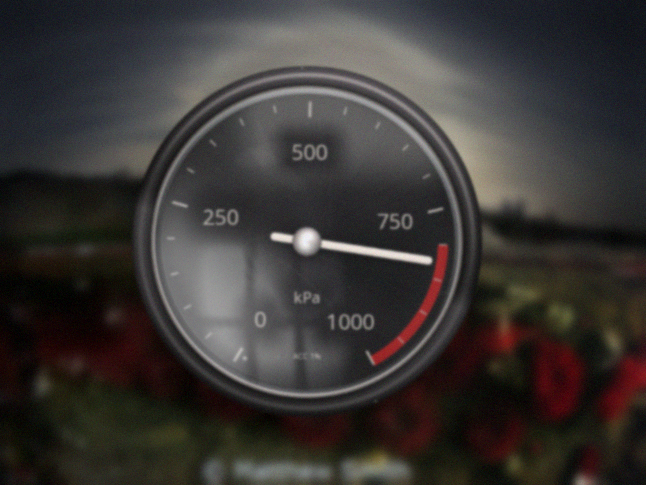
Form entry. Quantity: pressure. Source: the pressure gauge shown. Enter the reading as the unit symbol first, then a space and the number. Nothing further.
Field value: kPa 825
